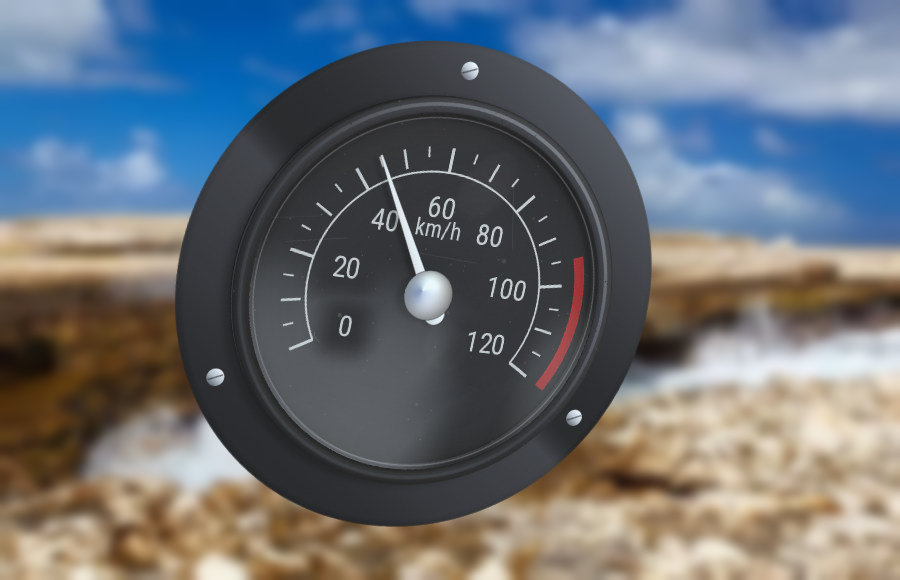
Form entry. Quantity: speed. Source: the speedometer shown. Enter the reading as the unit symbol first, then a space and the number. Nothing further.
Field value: km/h 45
